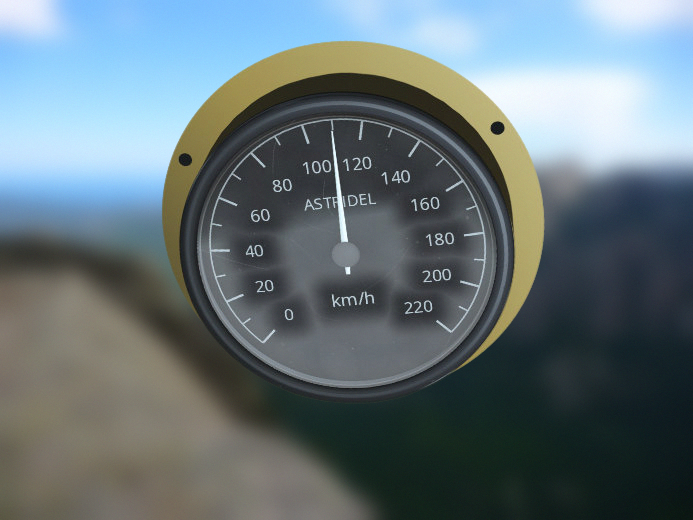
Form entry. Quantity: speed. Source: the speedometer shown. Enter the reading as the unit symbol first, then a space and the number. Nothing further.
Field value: km/h 110
